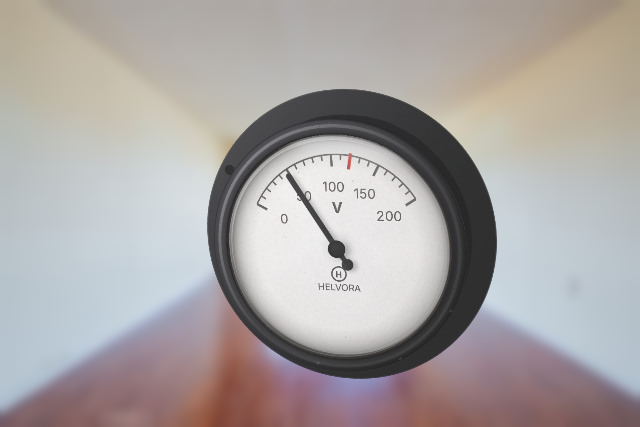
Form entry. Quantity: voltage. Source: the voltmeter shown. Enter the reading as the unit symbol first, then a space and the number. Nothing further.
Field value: V 50
